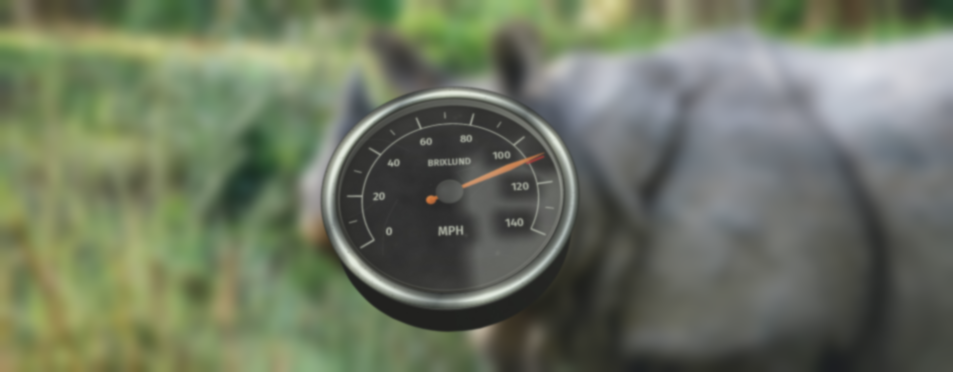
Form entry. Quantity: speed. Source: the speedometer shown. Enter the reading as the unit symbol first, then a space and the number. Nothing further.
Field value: mph 110
